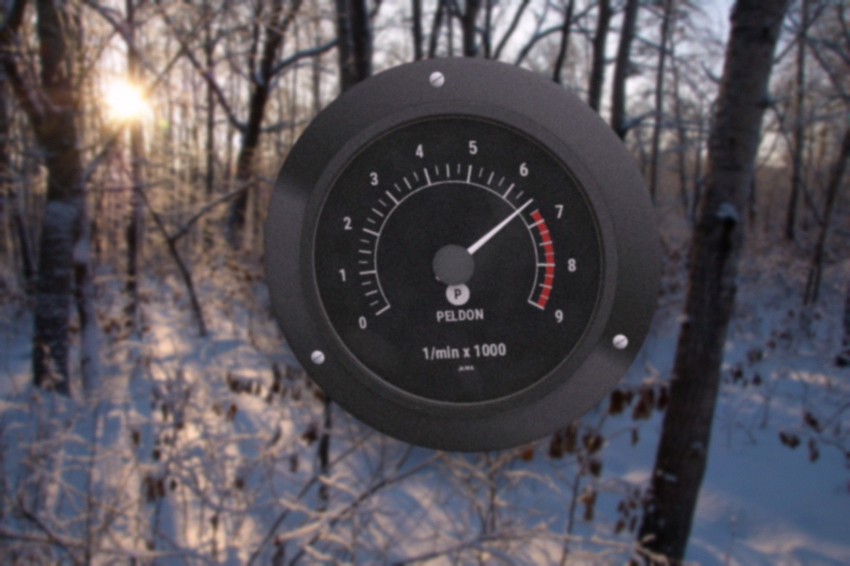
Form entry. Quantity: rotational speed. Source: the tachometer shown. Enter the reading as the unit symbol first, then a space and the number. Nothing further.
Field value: rpm 6500
